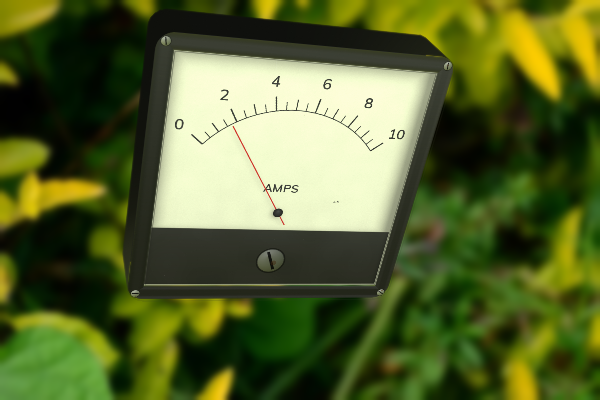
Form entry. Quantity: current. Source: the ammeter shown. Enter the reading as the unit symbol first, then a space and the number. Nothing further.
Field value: A 1.75
